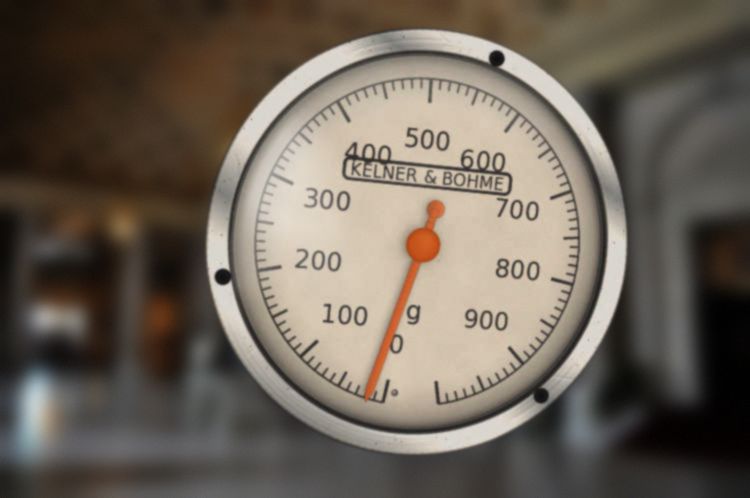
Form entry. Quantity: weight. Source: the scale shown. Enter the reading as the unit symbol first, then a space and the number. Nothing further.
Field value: g 20
